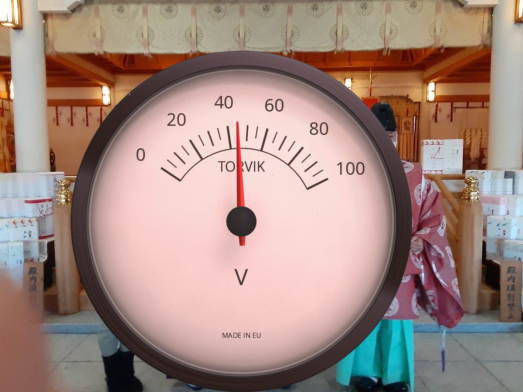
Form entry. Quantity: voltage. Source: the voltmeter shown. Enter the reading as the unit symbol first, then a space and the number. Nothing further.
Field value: V 45
